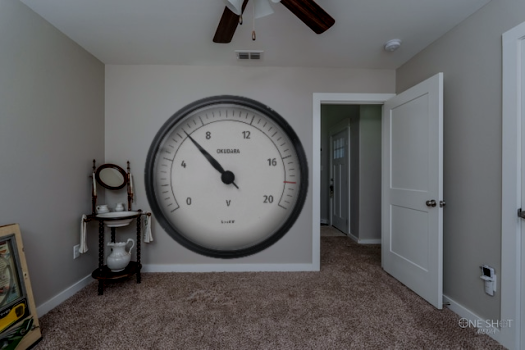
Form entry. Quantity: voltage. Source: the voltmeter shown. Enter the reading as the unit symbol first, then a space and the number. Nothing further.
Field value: V 6.5
